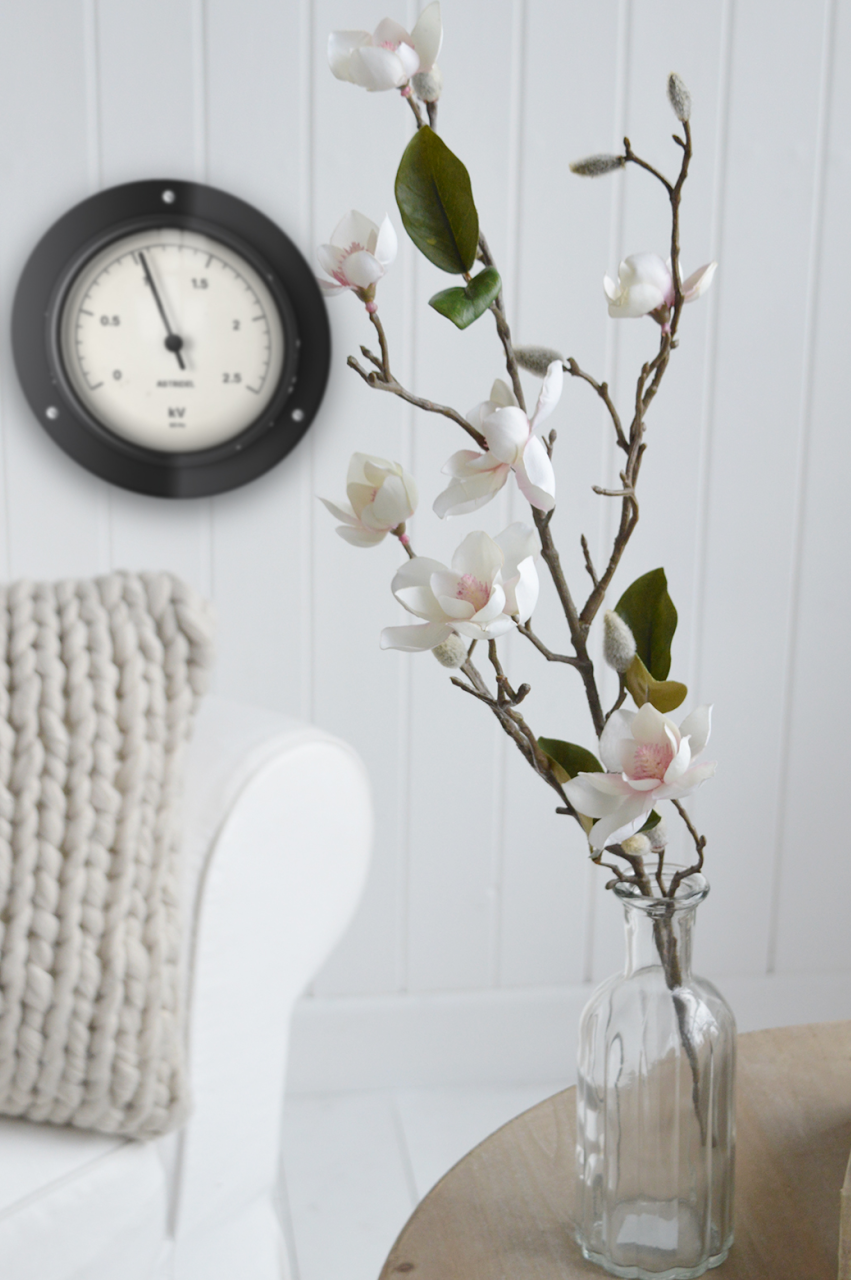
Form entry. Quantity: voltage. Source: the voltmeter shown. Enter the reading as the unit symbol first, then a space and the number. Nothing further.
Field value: kV 1.05
